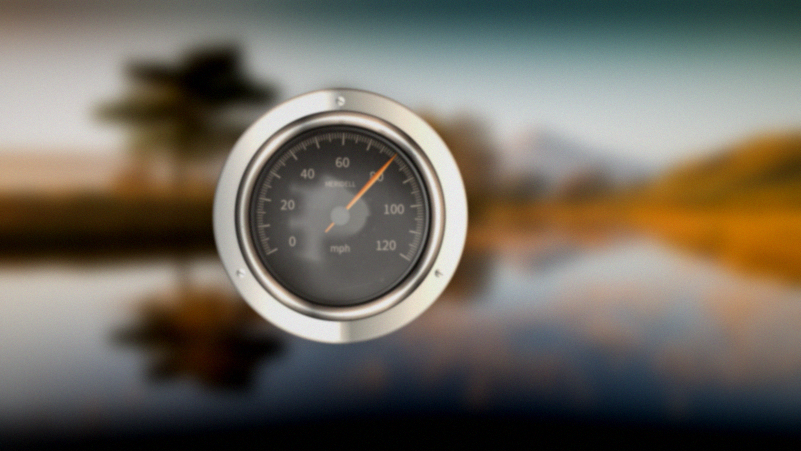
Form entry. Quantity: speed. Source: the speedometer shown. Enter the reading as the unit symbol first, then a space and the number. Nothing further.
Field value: mph 80
